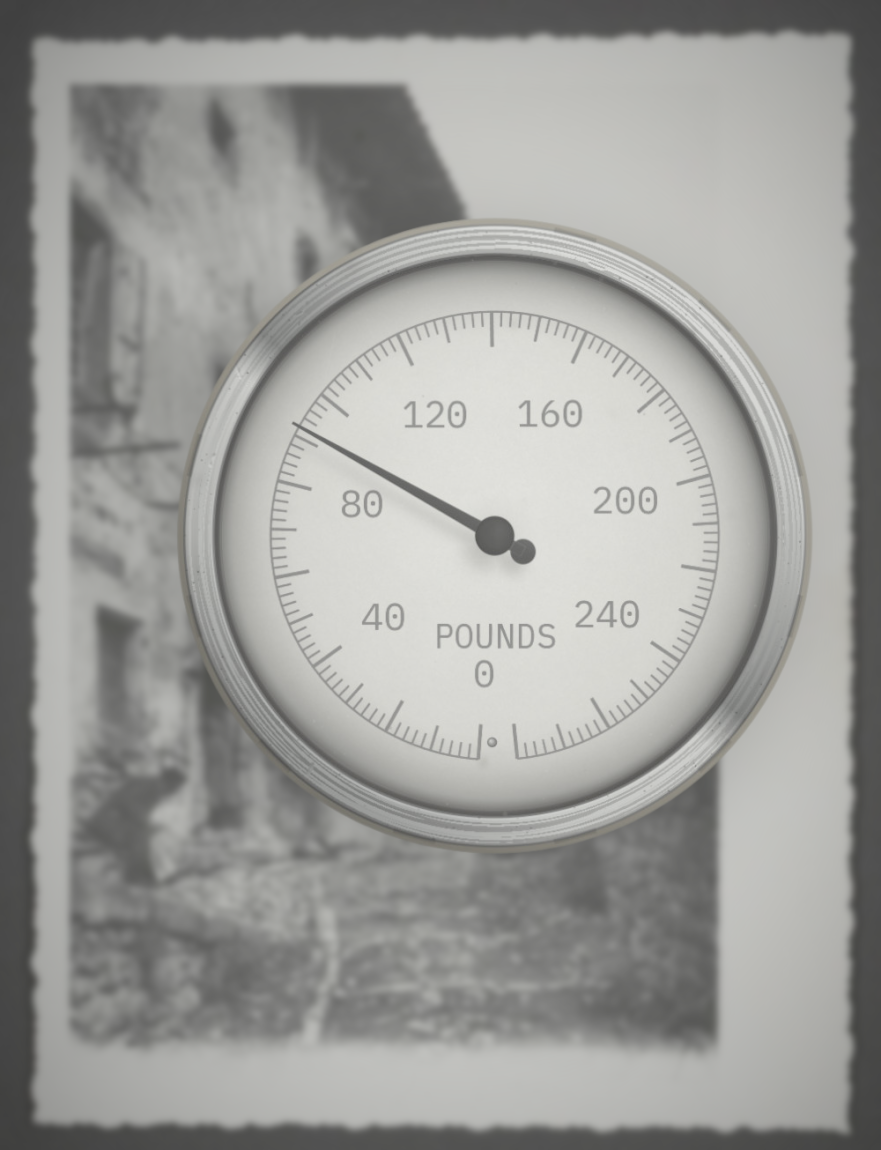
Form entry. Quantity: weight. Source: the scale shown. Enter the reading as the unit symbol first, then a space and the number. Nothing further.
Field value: lb 92
